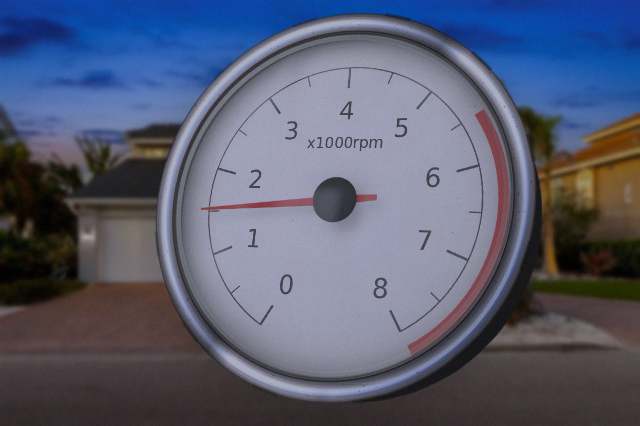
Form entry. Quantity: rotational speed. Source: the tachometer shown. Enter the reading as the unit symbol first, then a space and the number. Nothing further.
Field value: rpm 1500
